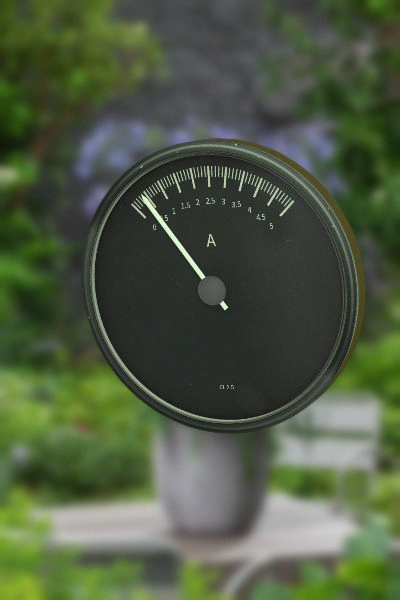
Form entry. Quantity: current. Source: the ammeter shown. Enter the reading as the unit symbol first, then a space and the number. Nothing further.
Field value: A 0.5
